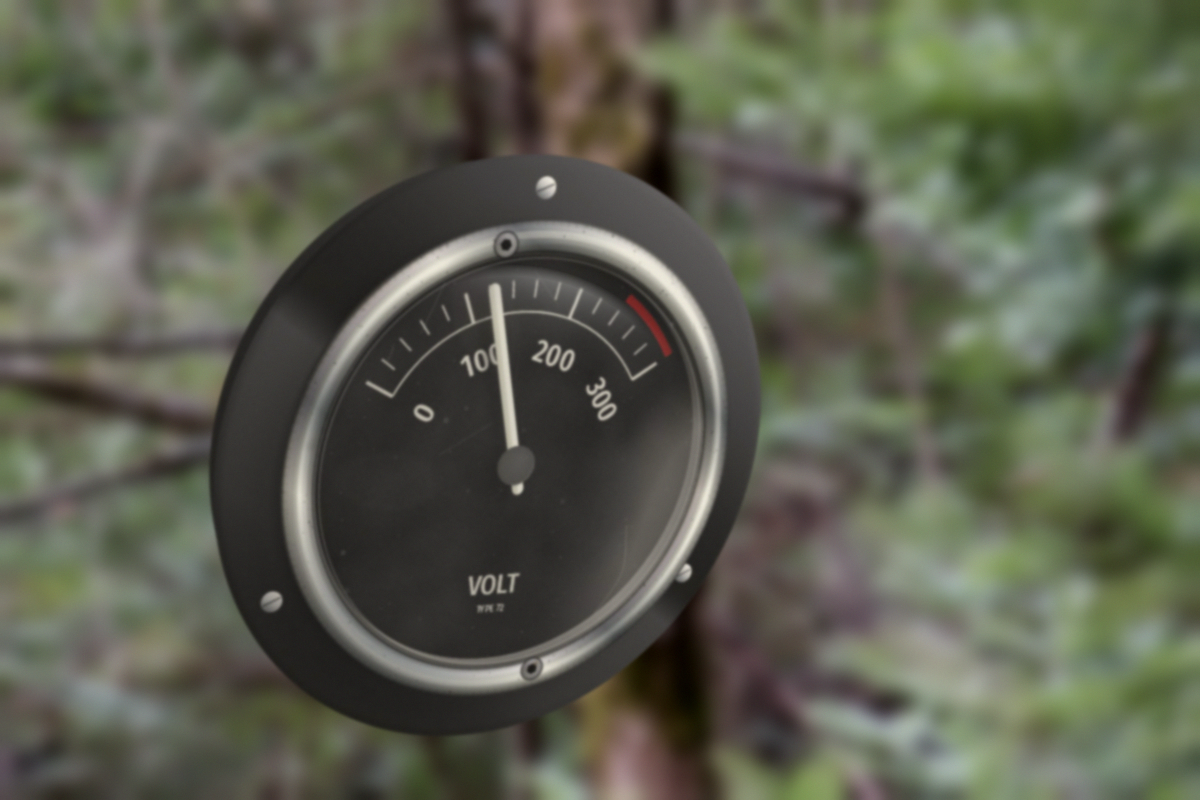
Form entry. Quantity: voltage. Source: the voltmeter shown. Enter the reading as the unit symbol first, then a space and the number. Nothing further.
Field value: V 120
